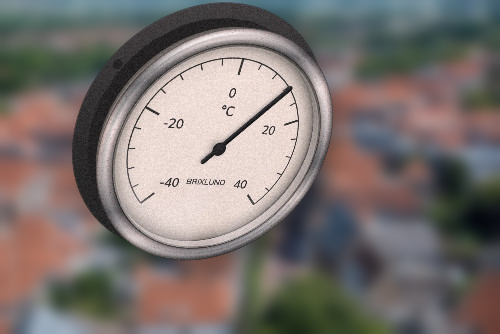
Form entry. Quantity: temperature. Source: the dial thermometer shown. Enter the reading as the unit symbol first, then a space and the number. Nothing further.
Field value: °C 12
